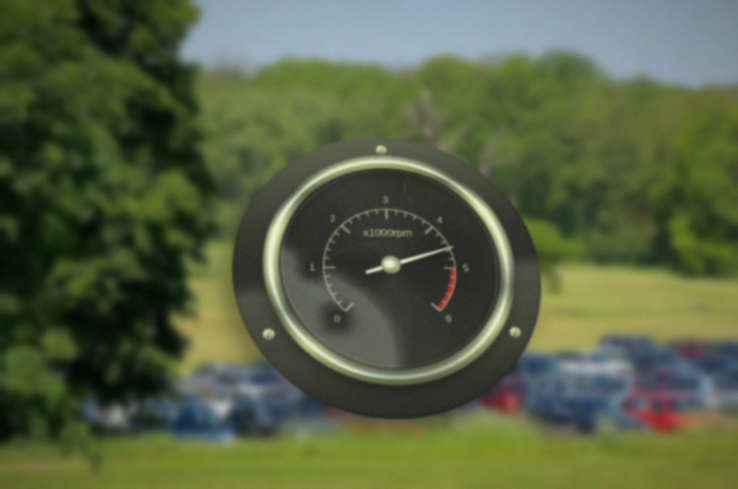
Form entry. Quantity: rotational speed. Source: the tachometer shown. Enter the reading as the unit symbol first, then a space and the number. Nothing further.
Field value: rpm 4600
